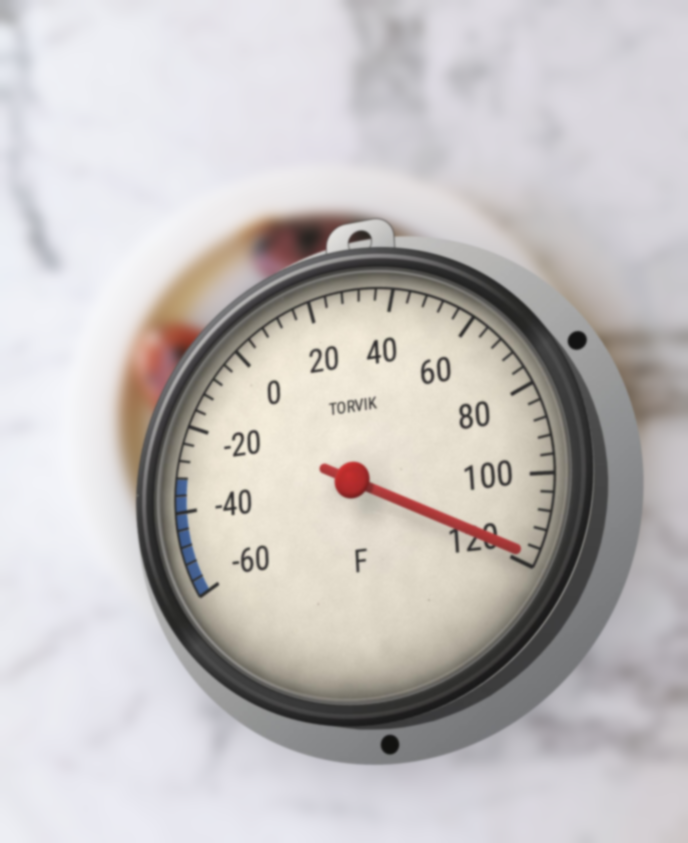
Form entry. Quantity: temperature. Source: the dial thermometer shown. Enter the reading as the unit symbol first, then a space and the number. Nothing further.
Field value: °F 118
